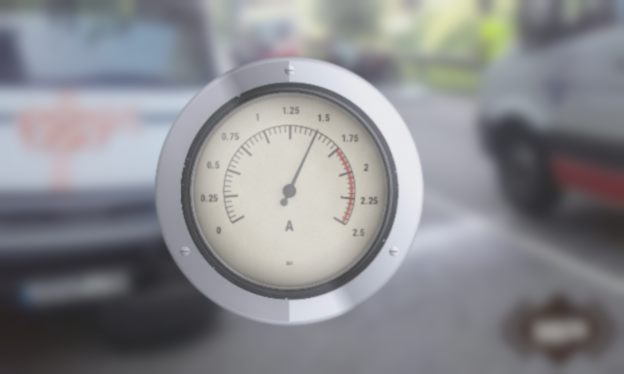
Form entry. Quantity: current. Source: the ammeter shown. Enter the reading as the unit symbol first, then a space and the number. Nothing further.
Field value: A 1.5
